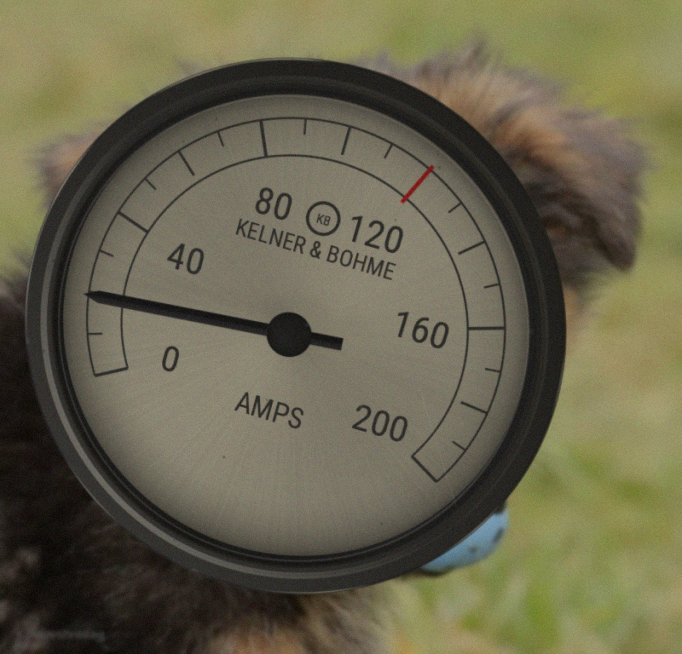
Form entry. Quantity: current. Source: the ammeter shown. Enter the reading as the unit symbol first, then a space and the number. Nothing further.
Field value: A 20
